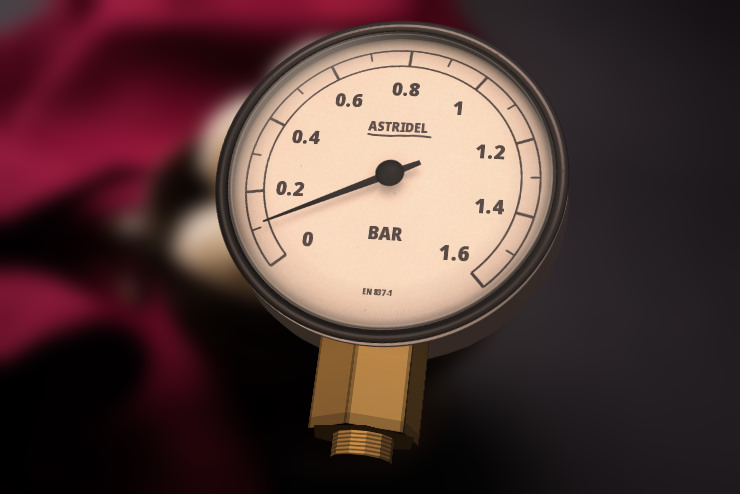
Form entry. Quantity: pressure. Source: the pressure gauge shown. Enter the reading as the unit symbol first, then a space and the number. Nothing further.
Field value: bar 0.1
